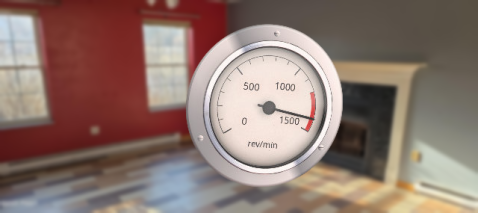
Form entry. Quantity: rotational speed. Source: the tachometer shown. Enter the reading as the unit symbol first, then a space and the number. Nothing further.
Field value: rpm 1400
